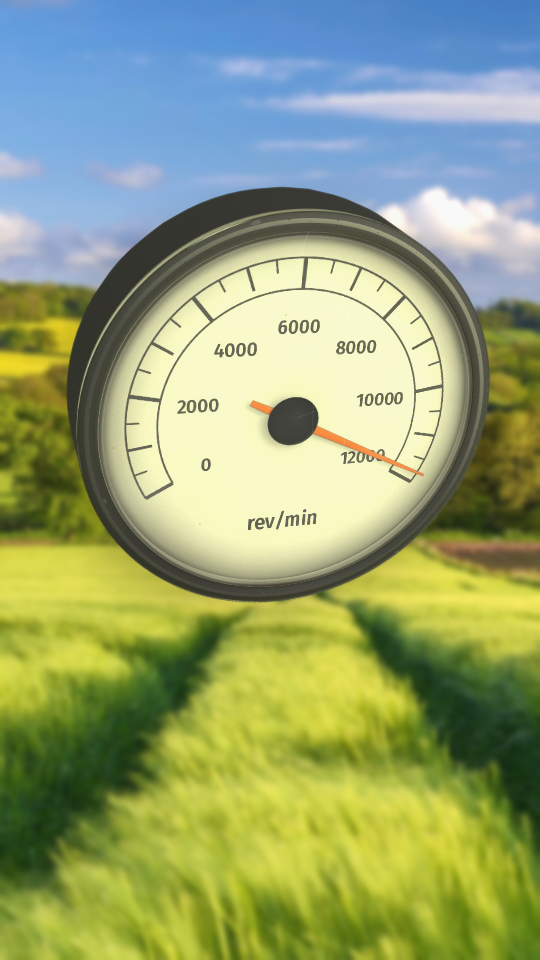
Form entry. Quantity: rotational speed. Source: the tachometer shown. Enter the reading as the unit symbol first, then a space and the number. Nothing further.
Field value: rpm 11750
